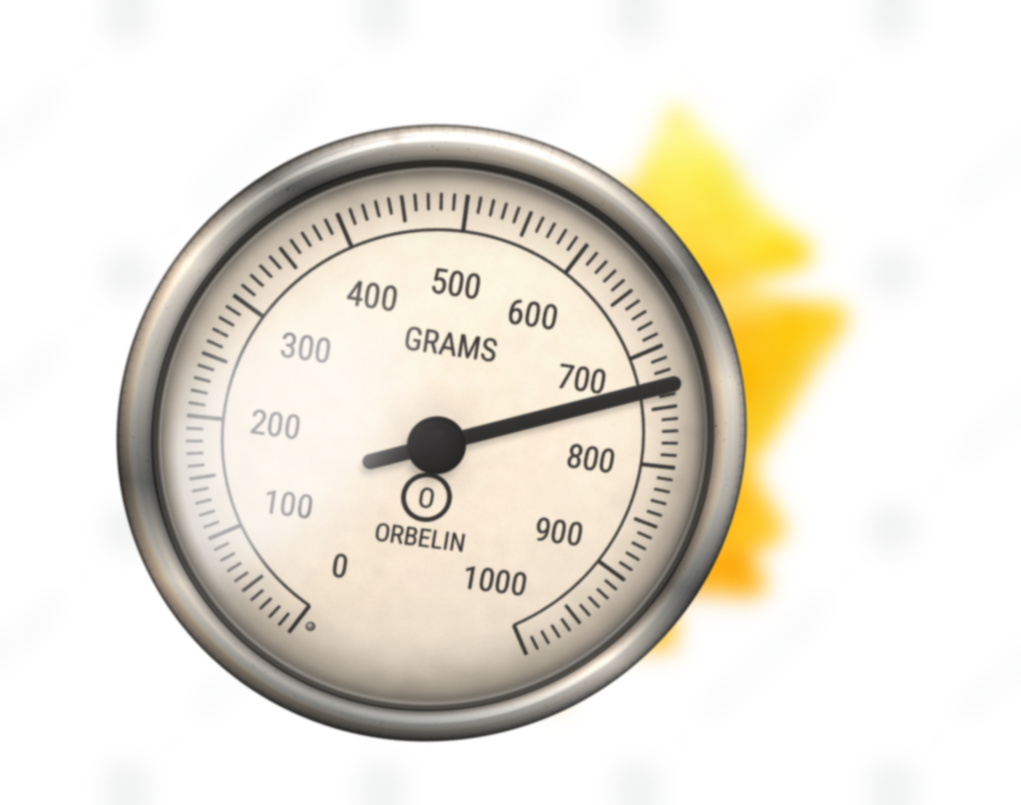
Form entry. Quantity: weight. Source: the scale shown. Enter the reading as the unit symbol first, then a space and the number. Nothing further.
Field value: g 730
